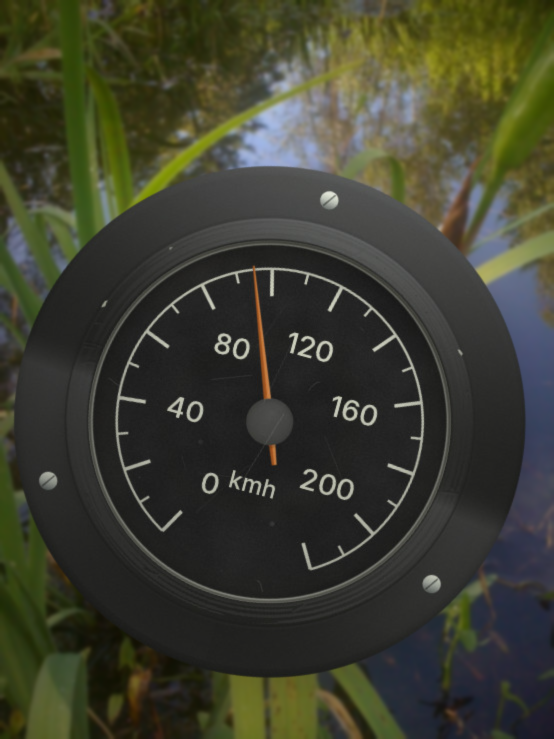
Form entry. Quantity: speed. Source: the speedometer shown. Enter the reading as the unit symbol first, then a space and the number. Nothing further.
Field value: km/h 95
